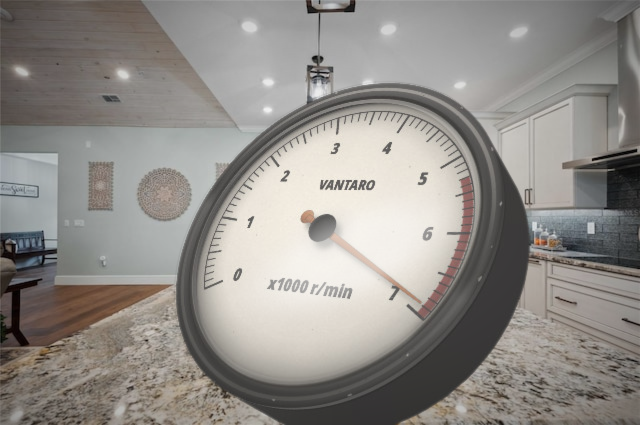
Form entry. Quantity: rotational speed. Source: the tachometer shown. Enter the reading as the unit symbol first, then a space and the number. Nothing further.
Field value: rpm 6900
